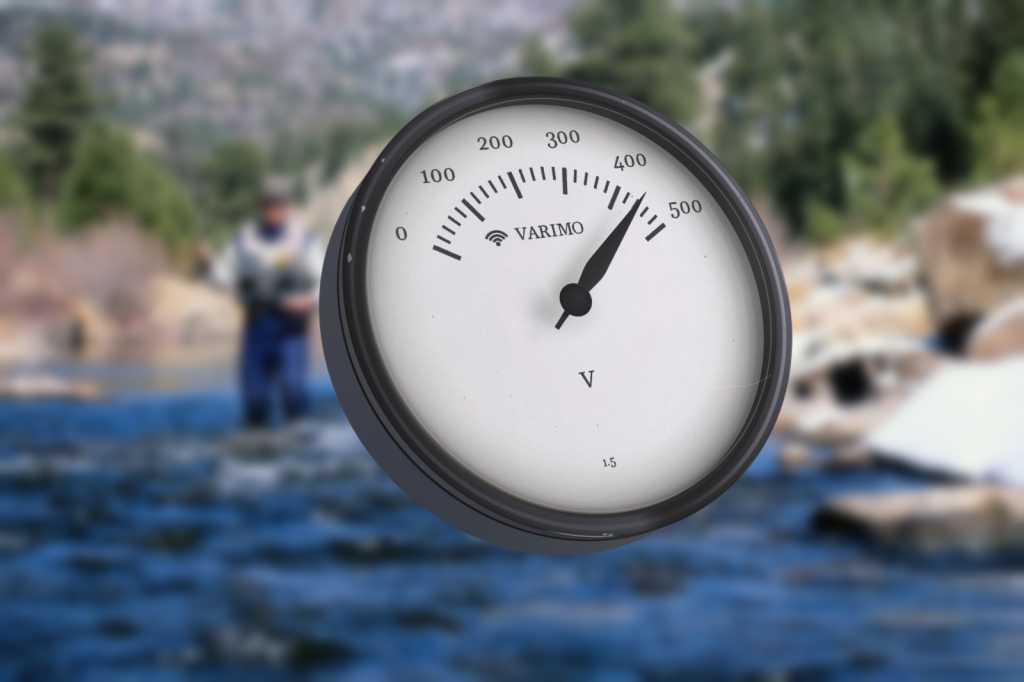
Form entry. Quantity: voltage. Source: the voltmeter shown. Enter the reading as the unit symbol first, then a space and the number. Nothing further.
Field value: V 440
